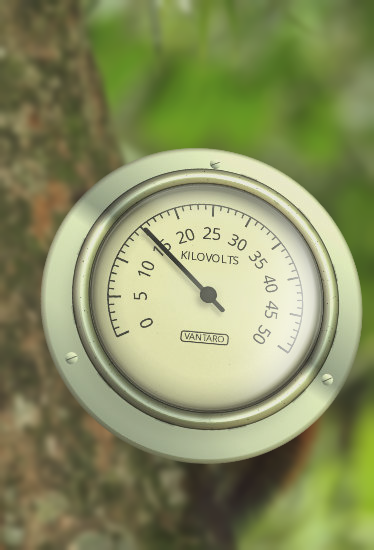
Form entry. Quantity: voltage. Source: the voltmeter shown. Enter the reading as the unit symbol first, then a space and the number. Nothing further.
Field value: kV 15
